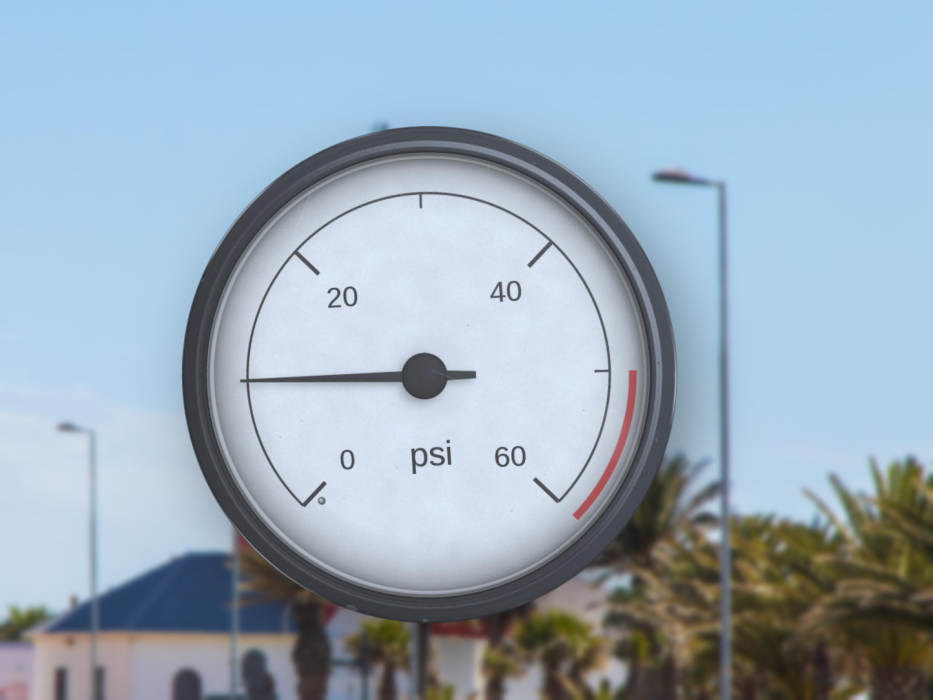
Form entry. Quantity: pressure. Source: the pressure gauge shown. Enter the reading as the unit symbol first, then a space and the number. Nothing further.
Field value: psi 10
